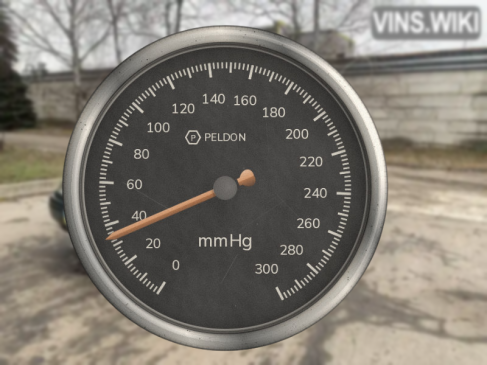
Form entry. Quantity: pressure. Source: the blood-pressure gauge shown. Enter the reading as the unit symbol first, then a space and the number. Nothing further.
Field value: mmHg 34
